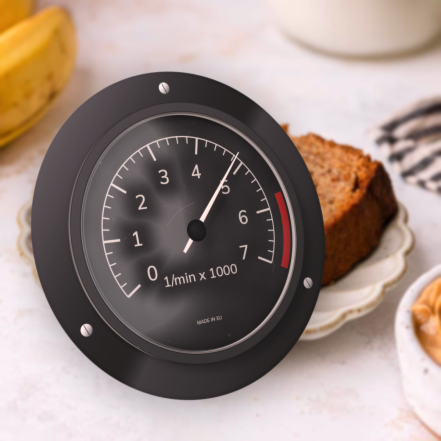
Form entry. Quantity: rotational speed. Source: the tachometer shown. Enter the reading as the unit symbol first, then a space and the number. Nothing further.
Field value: rpm 4800
